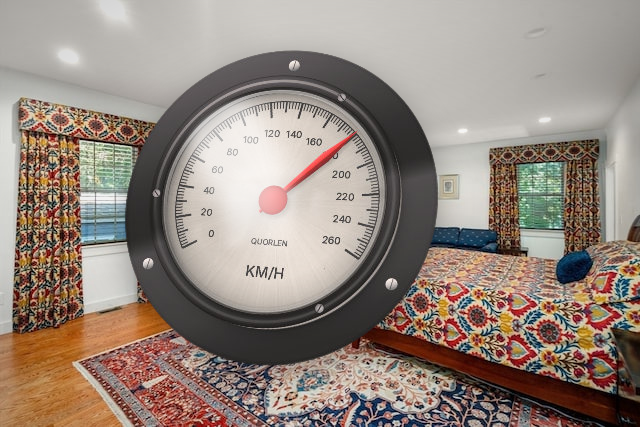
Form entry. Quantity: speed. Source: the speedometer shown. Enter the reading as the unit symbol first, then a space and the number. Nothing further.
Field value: km/h 180
